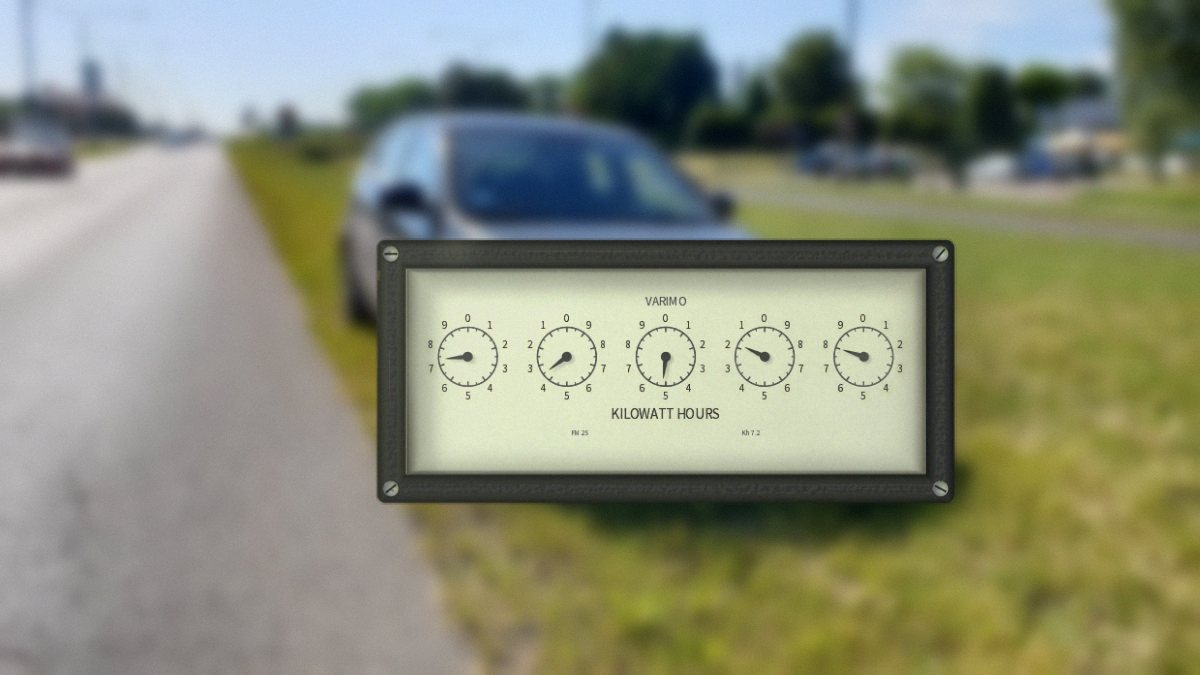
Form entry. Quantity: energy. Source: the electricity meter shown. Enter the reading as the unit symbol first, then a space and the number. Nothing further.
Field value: kWh 73518
